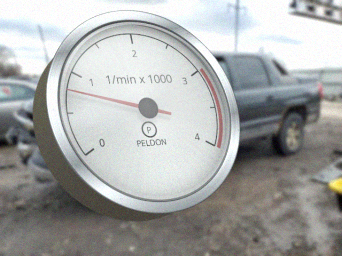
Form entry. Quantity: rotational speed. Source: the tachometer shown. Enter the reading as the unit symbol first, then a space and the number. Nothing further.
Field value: rpm 750
